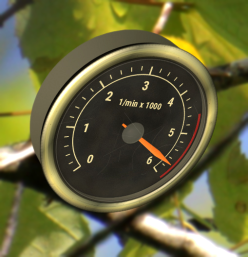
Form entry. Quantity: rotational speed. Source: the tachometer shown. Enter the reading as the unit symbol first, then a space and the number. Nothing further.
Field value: rpm 5700
